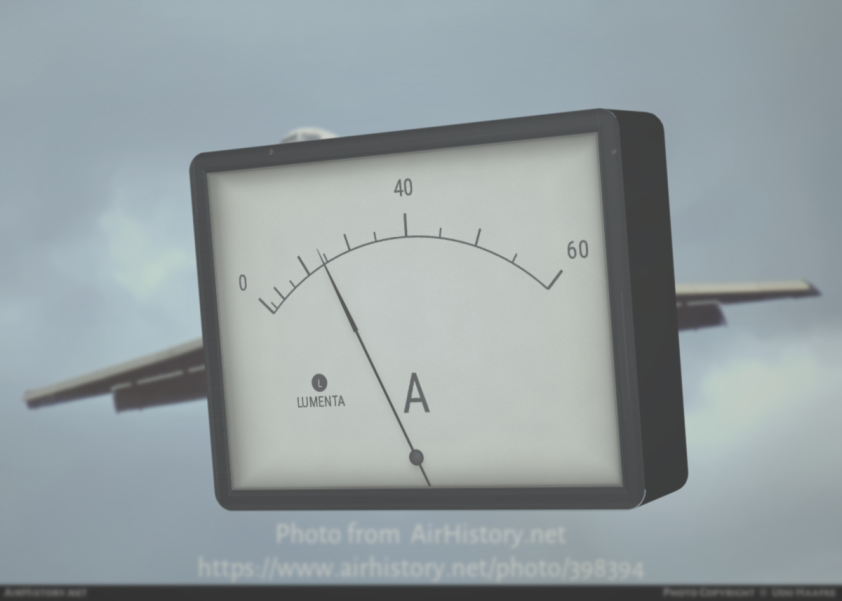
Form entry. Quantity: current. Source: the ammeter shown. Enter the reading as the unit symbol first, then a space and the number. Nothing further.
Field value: A 25
